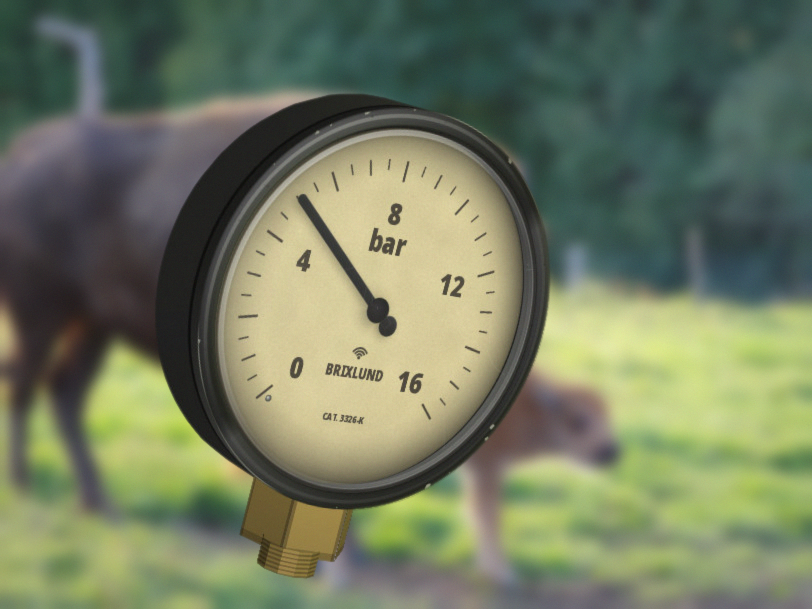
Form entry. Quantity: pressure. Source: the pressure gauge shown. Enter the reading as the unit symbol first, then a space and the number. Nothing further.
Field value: bar 5
